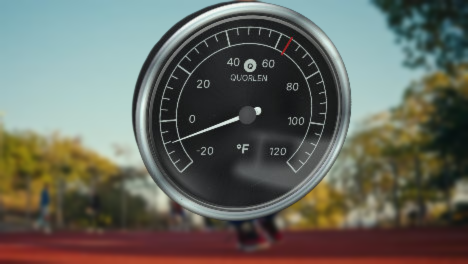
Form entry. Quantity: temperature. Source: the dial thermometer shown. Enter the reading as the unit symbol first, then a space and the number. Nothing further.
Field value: °F -8
